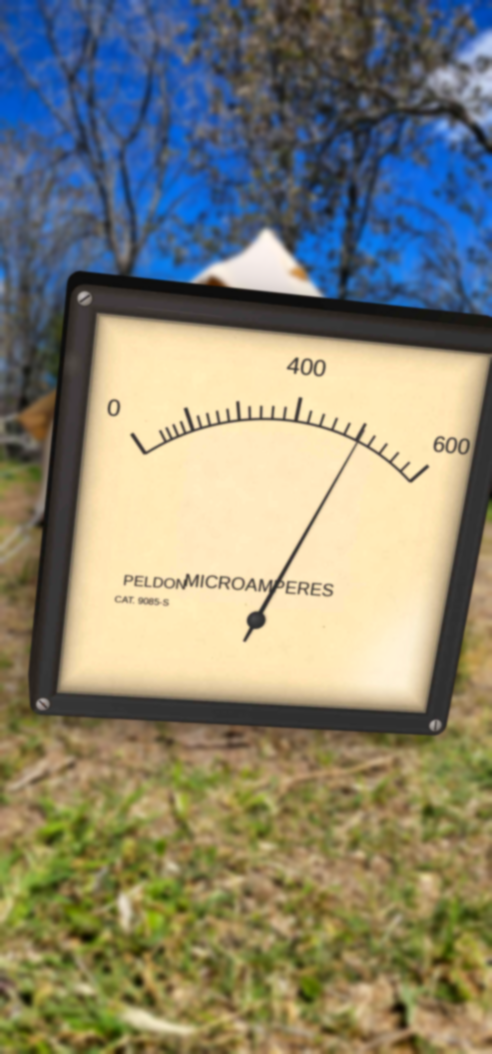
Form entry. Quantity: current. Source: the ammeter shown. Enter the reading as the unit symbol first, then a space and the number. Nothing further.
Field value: µA 500
